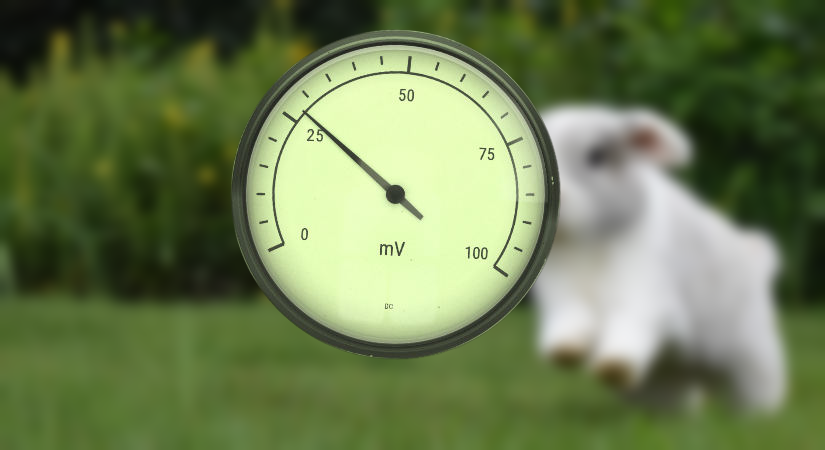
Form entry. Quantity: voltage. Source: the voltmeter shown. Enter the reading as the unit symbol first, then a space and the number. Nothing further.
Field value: mV 27.5
